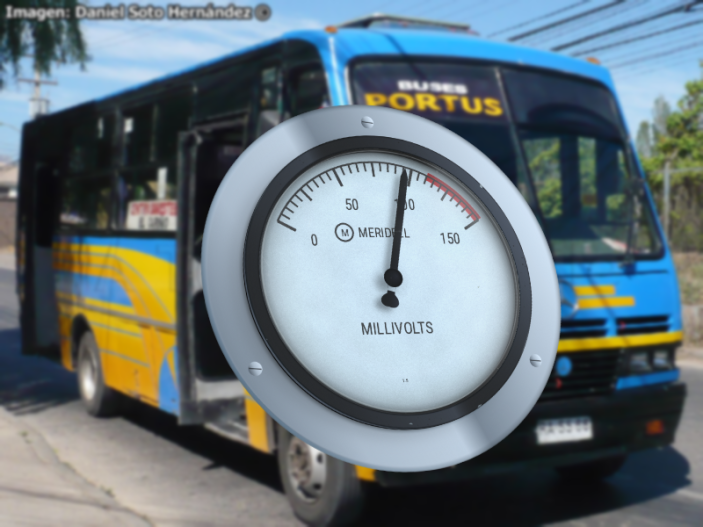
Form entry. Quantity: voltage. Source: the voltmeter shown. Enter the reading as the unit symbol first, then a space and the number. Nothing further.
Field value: mV 95
